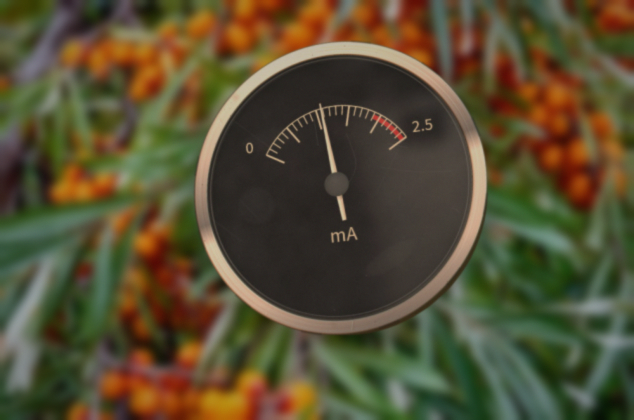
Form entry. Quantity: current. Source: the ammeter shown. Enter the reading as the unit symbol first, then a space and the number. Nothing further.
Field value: mA 1.1
